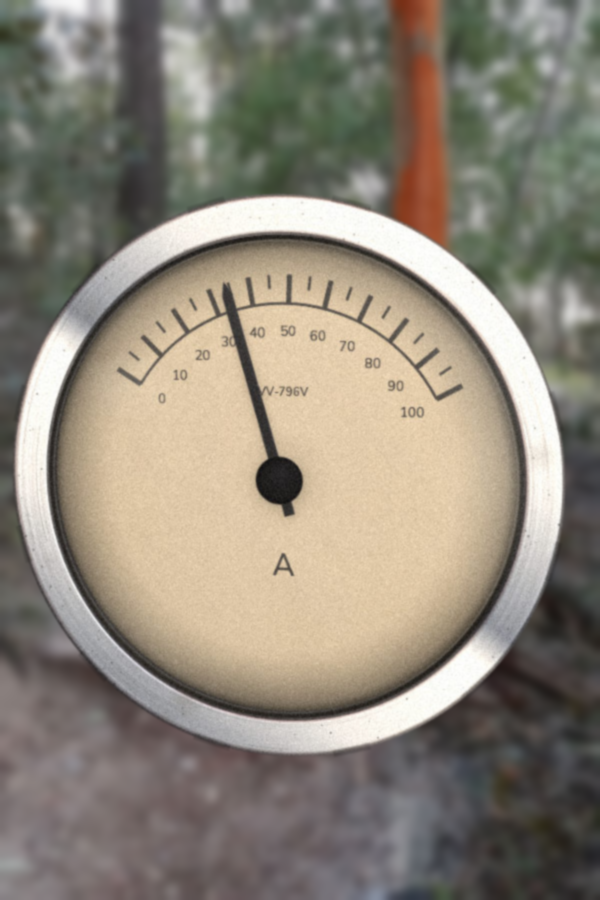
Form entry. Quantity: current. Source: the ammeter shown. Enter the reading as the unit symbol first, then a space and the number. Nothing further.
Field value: A 35
